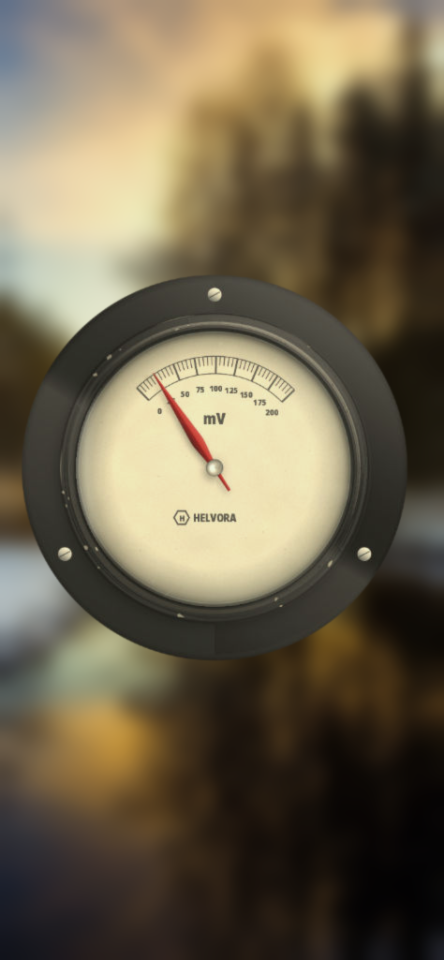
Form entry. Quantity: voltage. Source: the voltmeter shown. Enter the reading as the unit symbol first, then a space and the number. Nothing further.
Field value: mV 25
